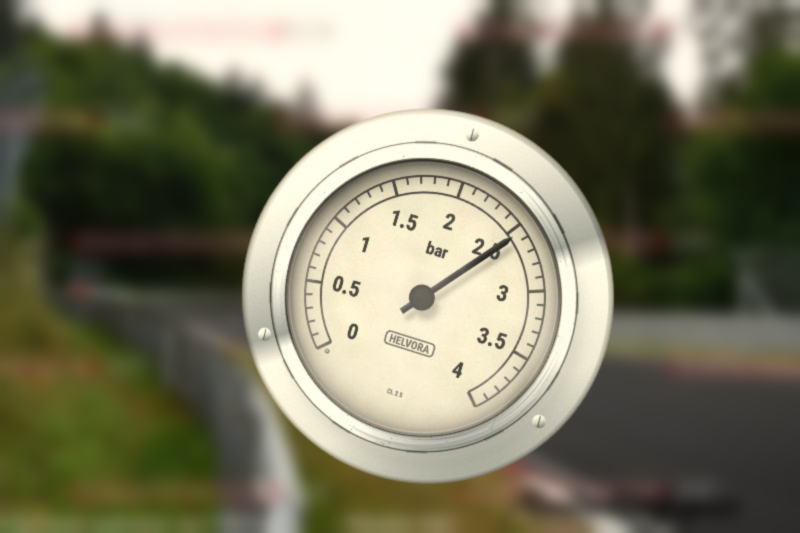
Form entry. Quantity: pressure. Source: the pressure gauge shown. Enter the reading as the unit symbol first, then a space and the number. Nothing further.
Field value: bar 2.55
